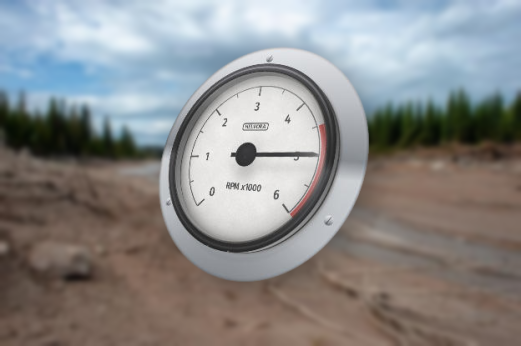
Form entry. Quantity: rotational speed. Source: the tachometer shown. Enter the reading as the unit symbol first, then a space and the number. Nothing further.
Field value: rpm 5000
